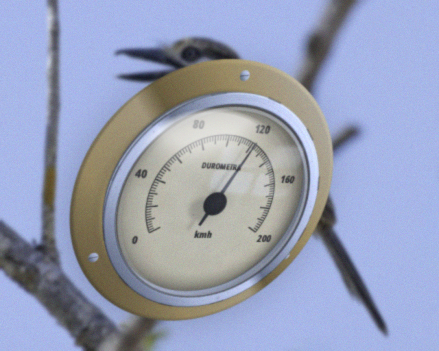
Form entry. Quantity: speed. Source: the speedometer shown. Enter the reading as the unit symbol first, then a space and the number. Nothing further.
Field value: km/h 120
